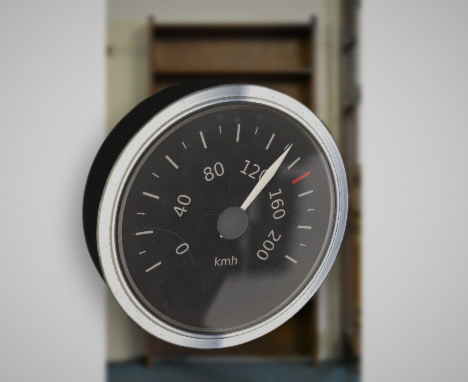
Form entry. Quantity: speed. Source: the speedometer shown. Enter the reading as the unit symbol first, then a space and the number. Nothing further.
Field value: km/h 130
